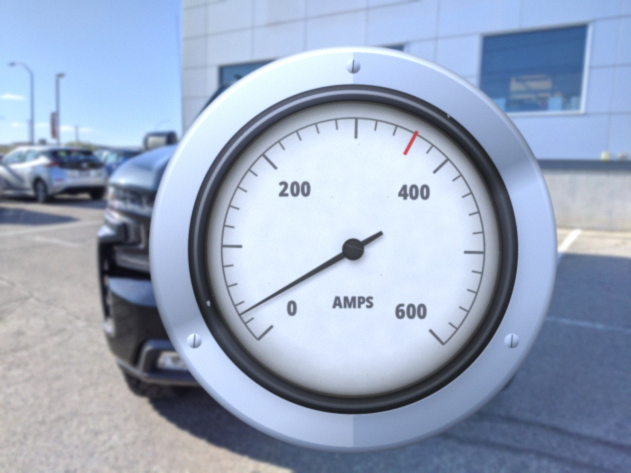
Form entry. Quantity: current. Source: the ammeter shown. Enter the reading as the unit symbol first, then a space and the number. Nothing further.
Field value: A 30
